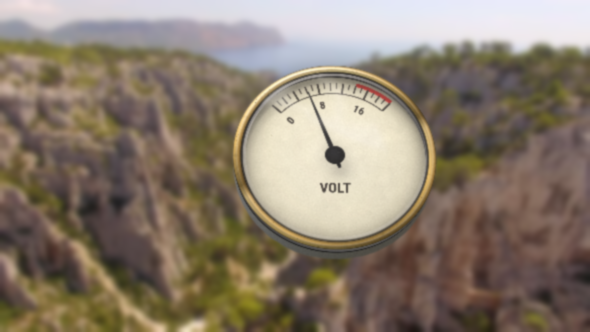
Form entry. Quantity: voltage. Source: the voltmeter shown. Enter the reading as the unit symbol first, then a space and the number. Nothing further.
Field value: V 6
